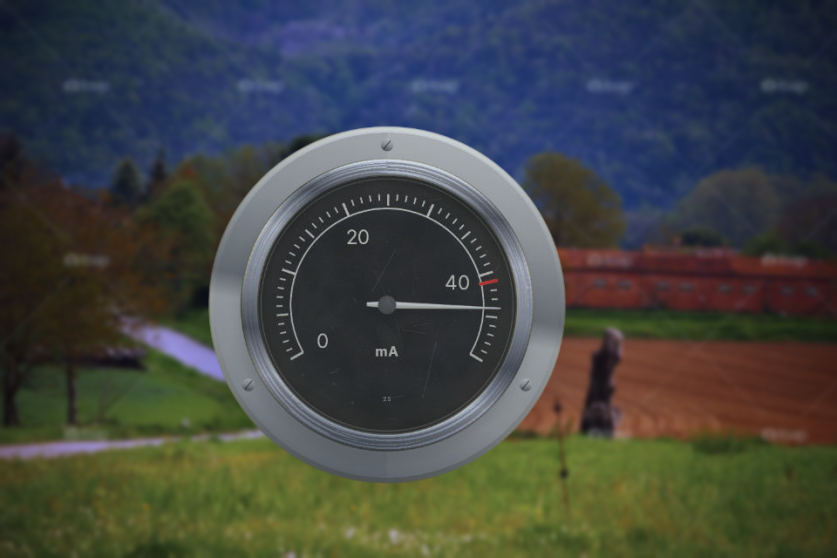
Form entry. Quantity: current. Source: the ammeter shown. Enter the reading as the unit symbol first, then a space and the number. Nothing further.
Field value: mA 44
